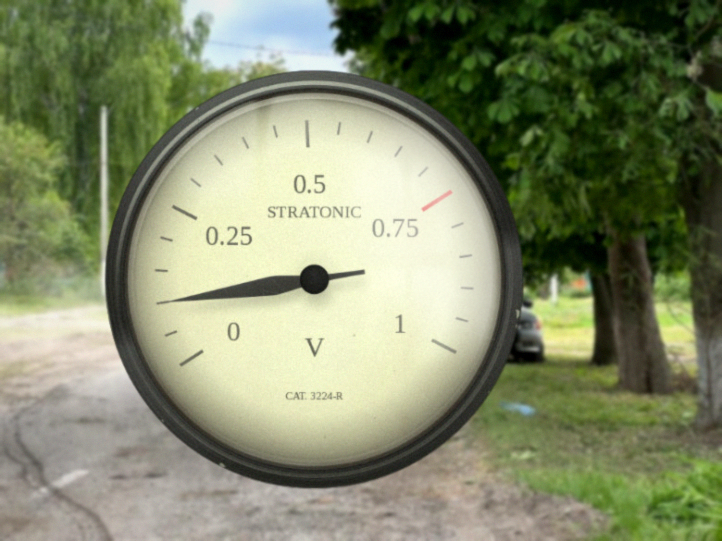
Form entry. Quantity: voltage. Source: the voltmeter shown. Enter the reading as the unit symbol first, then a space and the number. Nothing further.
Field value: V 0.1
